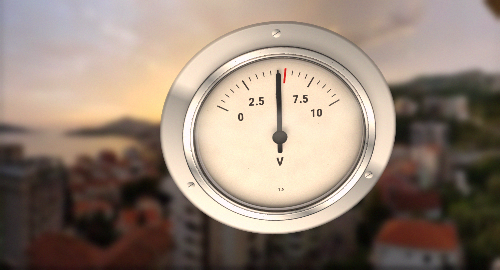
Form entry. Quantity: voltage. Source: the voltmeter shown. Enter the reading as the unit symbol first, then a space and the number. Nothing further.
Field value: V 5
